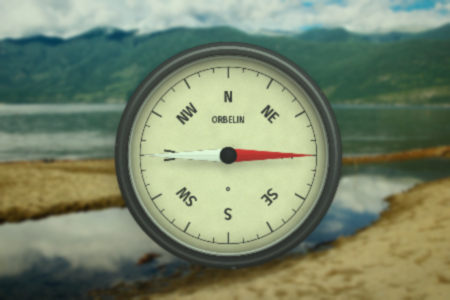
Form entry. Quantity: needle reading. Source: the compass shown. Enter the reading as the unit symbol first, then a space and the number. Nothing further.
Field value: ° 90
